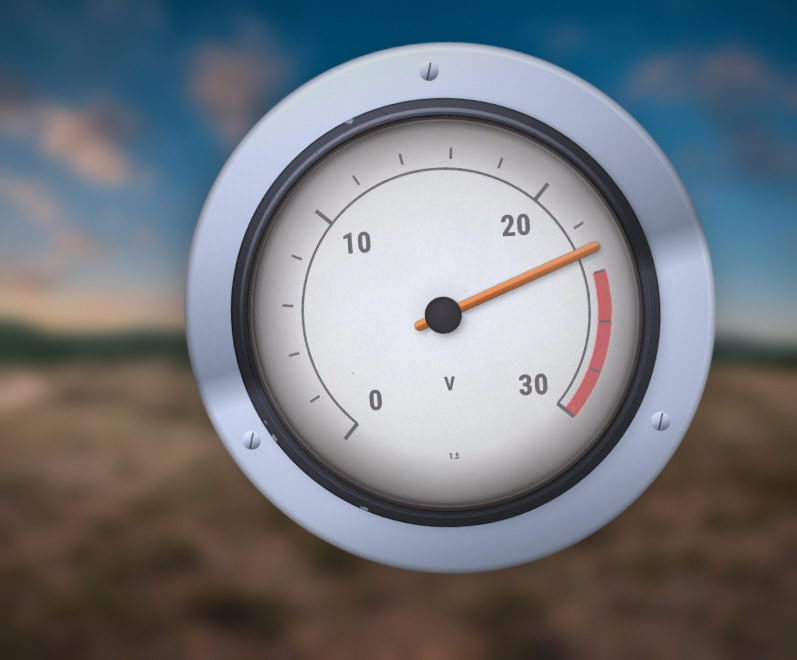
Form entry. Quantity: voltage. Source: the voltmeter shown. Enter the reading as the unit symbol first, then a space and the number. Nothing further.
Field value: V 23
